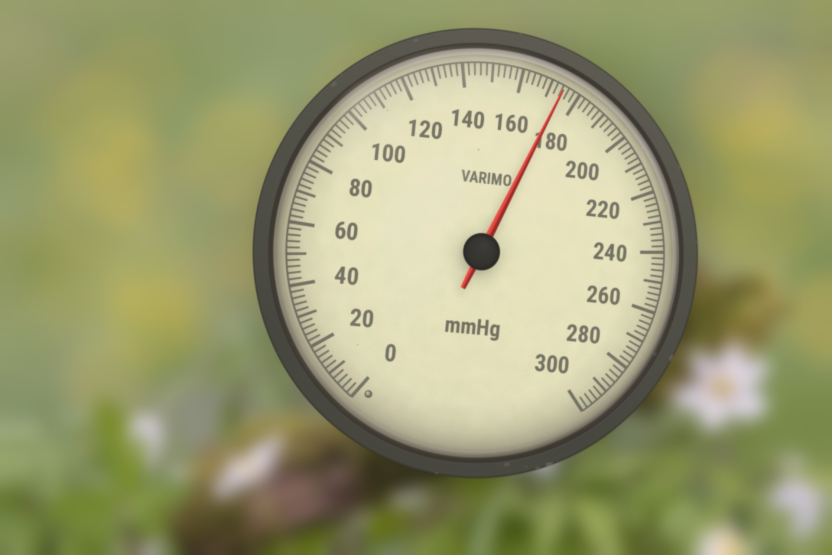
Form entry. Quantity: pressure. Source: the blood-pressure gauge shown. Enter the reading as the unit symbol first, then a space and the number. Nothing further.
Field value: mmHg 174
